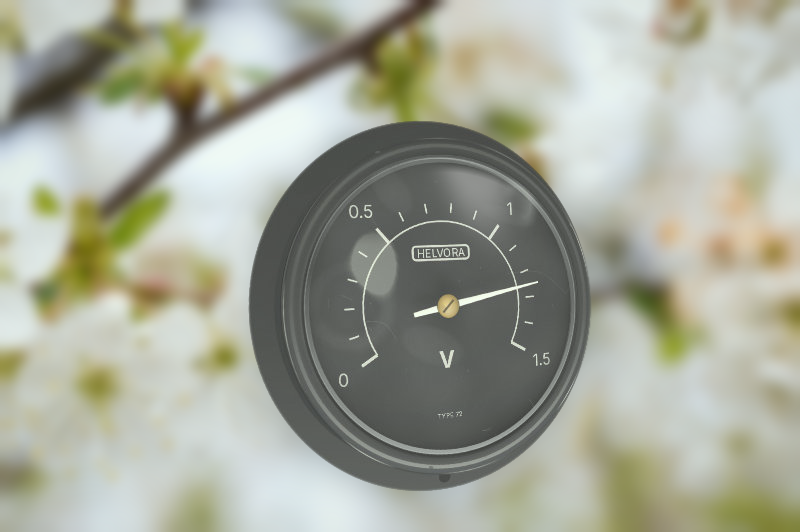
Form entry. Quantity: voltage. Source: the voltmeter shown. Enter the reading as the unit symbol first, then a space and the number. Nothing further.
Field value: V 1.25
